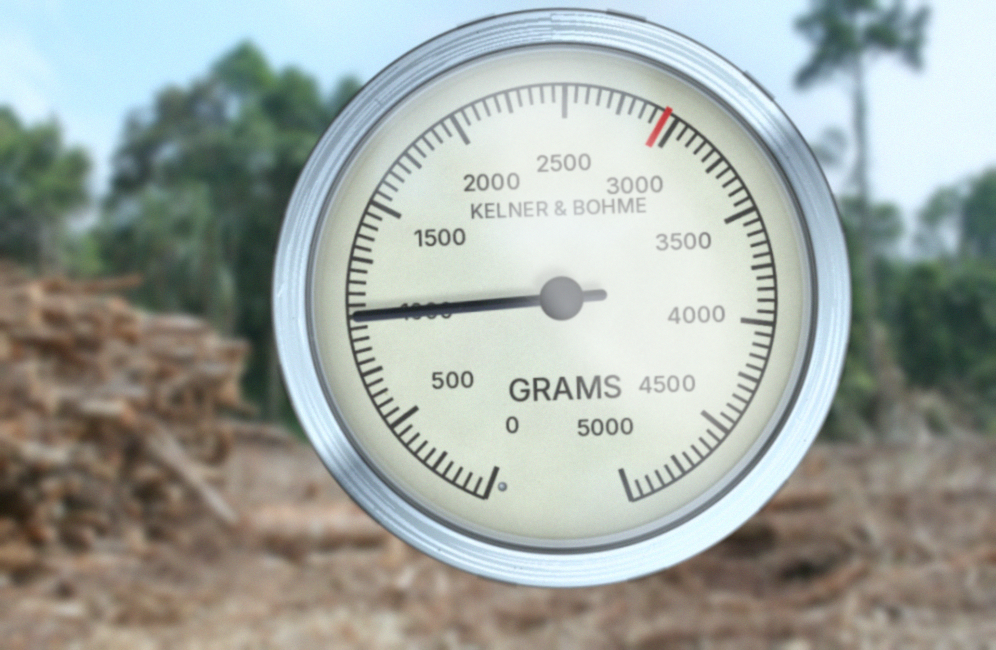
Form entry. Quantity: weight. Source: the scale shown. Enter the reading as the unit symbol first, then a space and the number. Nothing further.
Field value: g 1000
